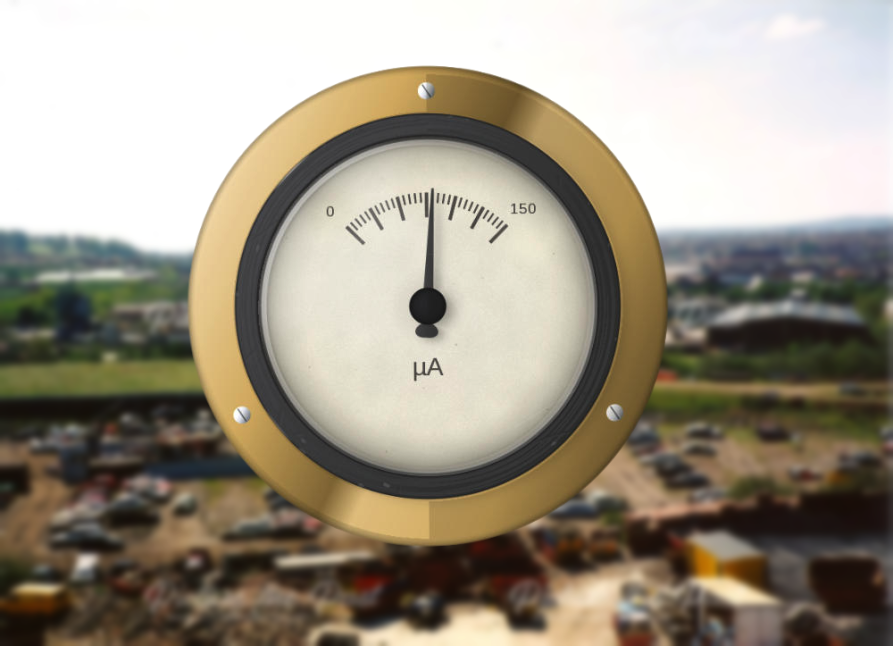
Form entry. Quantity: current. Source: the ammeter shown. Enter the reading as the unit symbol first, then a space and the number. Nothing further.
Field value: µA 80
